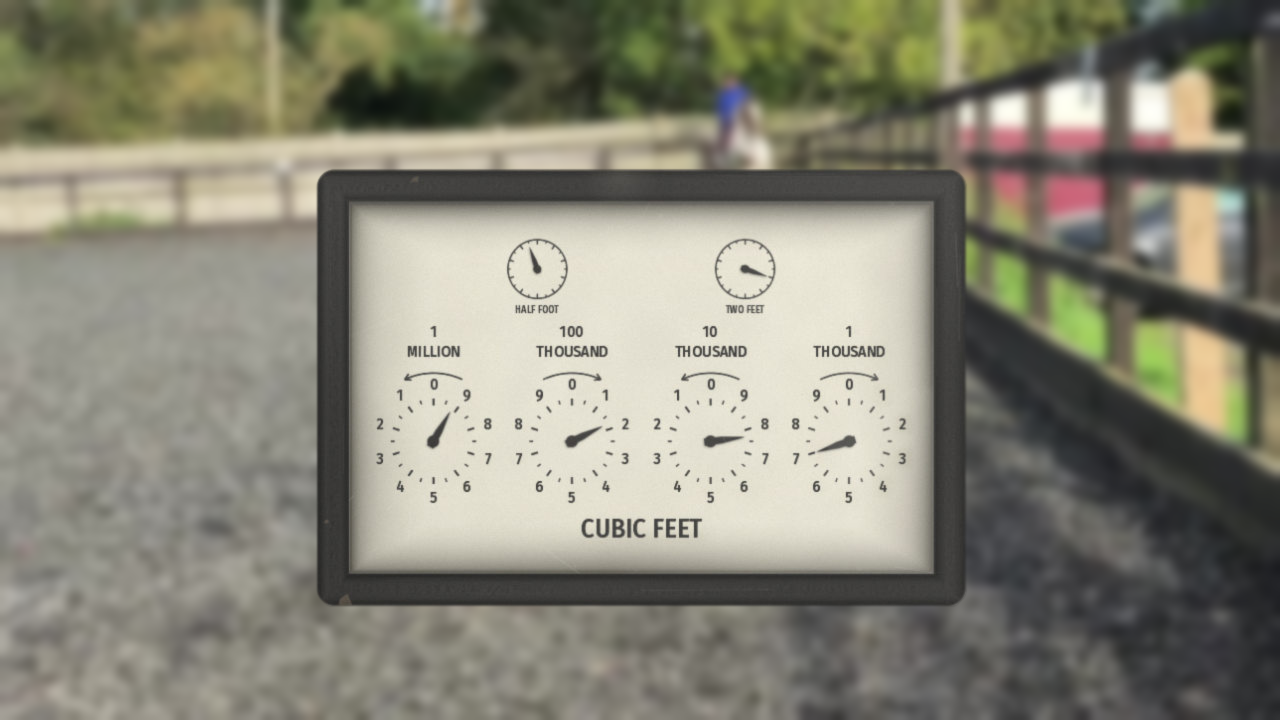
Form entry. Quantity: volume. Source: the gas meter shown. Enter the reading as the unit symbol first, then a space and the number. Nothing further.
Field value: ft³ 917700
